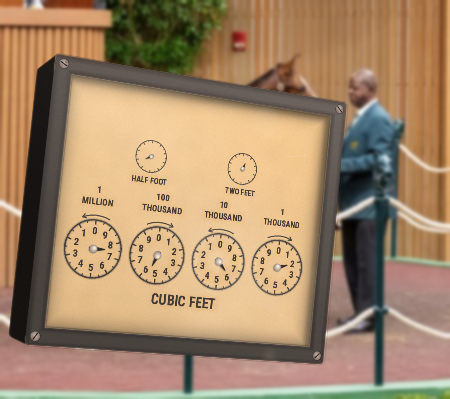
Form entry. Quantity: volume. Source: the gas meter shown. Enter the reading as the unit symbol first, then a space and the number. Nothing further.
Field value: ft³ 756200
